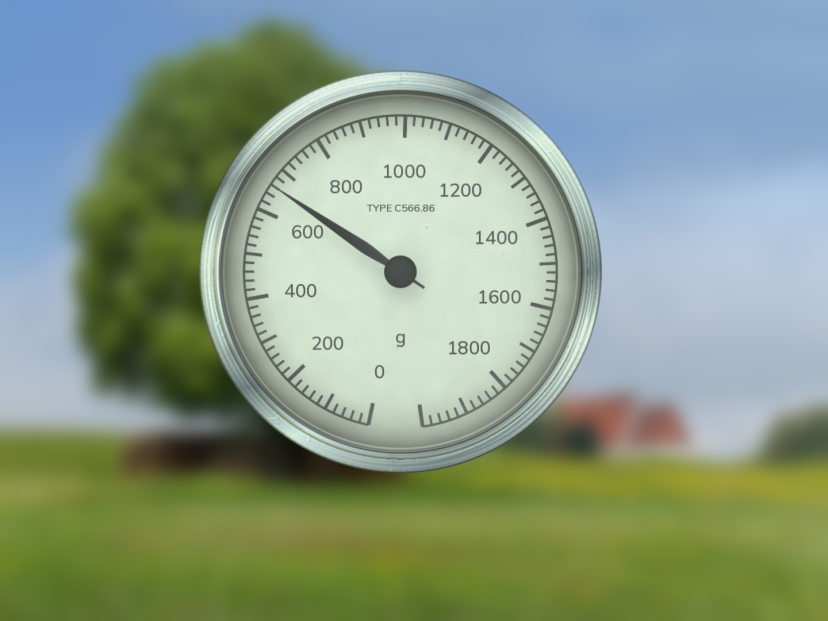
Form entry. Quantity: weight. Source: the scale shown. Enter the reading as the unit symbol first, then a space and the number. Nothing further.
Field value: g 660
